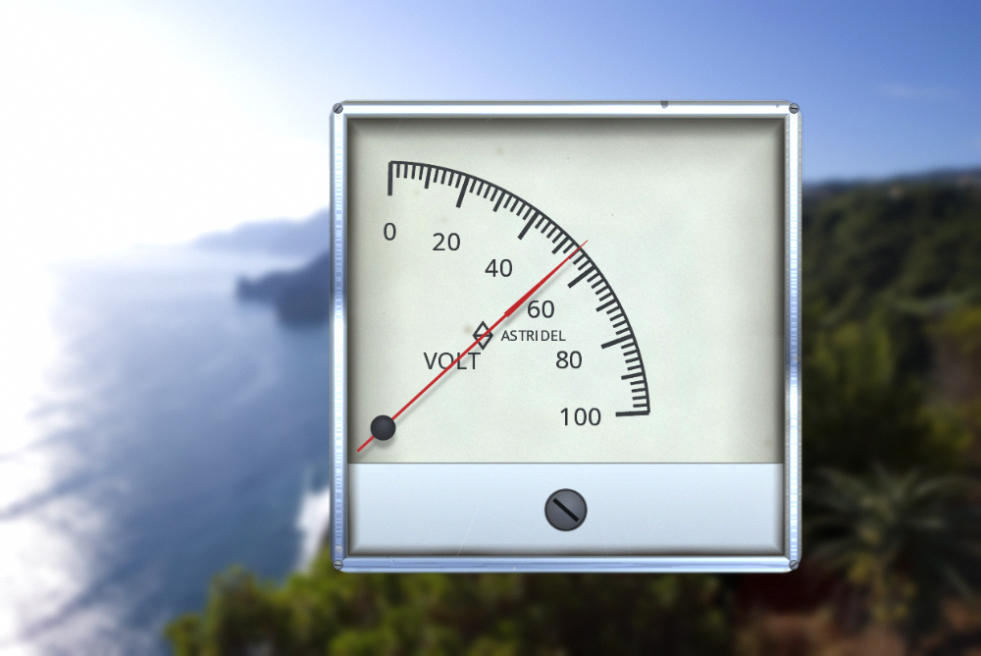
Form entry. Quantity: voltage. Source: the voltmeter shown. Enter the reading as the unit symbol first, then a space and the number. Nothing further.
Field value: V 54
